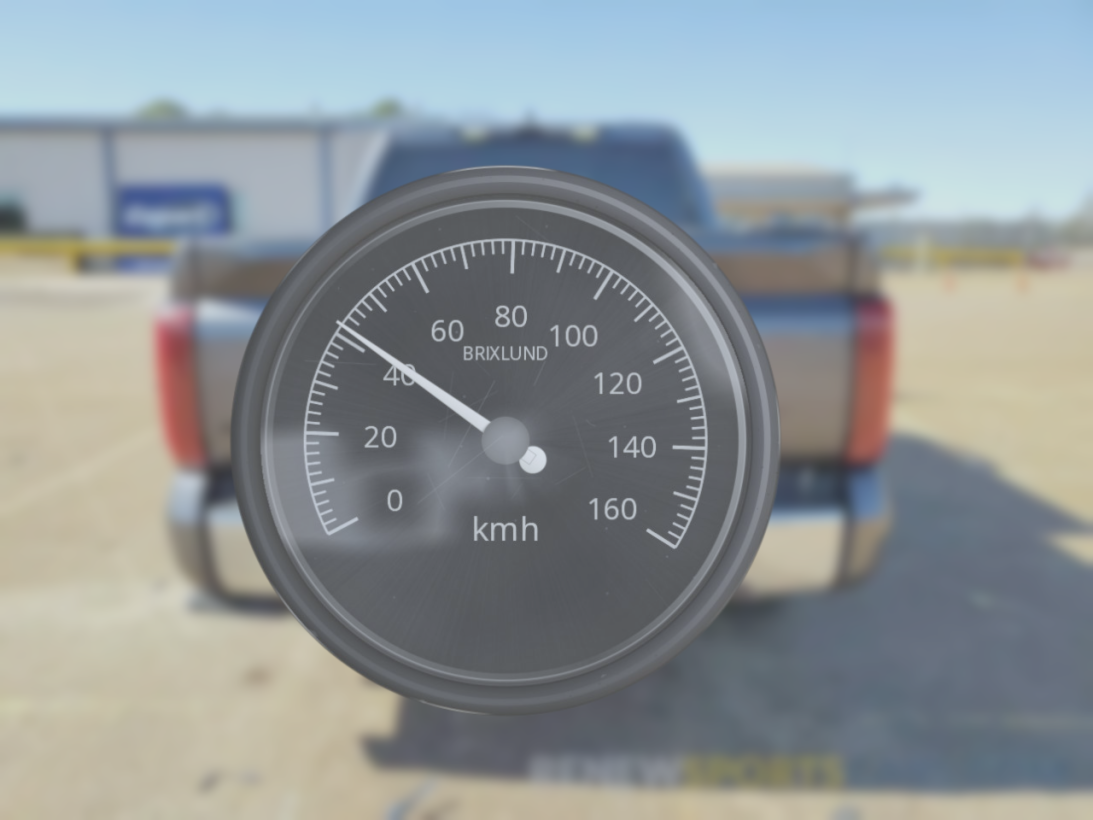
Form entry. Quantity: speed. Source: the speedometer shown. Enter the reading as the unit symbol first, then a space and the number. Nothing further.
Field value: km/h 42
